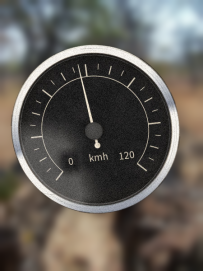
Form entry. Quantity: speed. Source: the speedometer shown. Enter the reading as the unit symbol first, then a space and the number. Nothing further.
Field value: km/h 57.5
